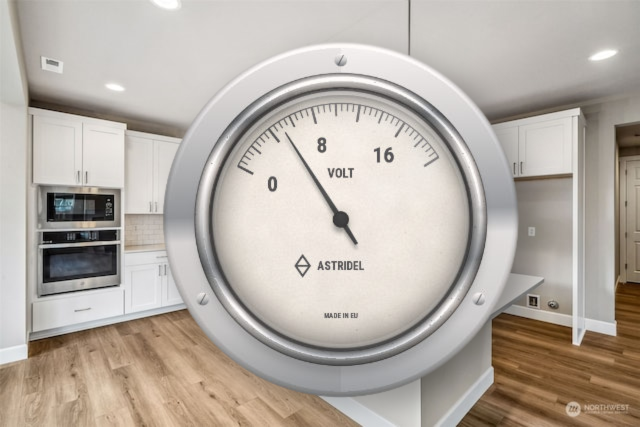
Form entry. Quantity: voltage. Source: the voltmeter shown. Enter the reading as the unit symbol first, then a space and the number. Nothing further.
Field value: V 5
